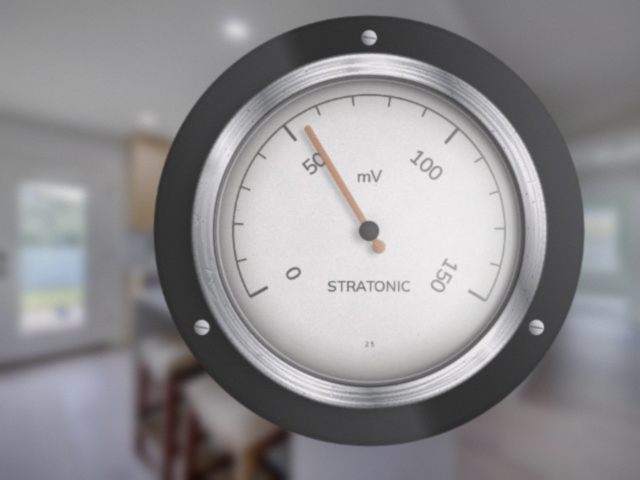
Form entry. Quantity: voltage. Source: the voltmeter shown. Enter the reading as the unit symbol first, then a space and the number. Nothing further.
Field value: mV 55
